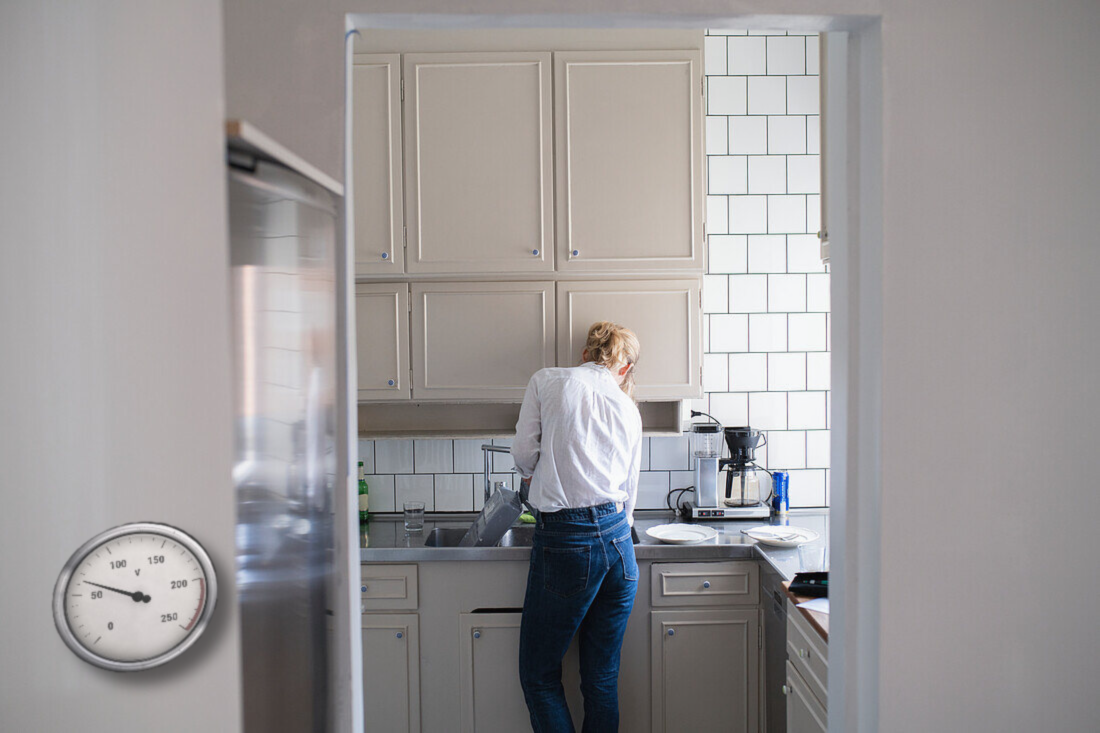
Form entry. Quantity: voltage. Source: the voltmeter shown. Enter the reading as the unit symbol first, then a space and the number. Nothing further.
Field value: V 65
